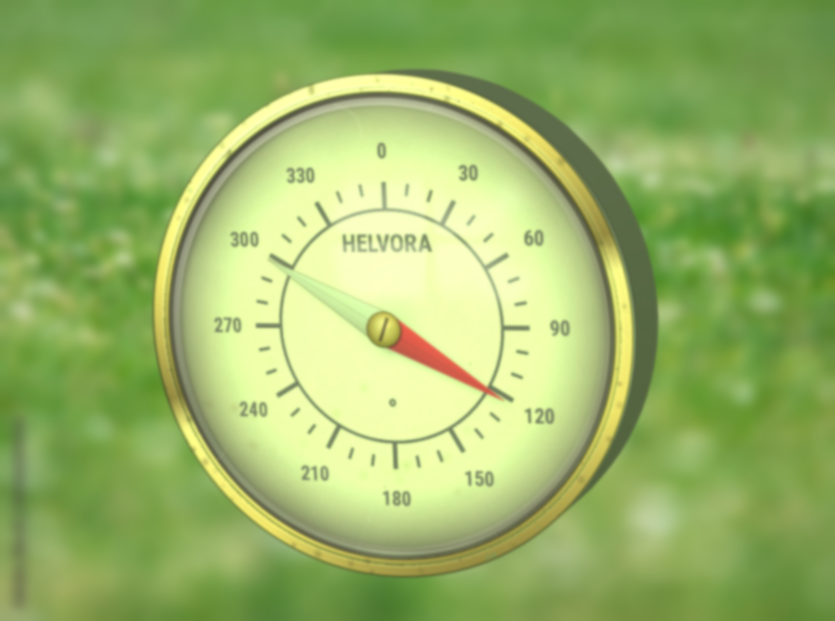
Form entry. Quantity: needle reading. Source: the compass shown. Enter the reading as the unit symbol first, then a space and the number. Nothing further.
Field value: ° 120
